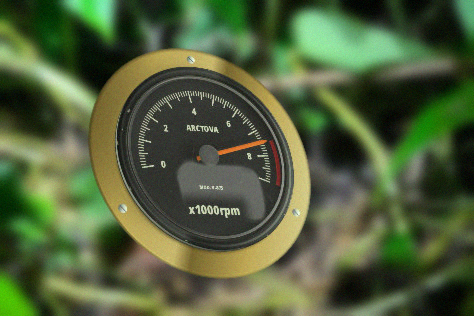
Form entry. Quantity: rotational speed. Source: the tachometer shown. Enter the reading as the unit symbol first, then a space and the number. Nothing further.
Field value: rpm 7500
